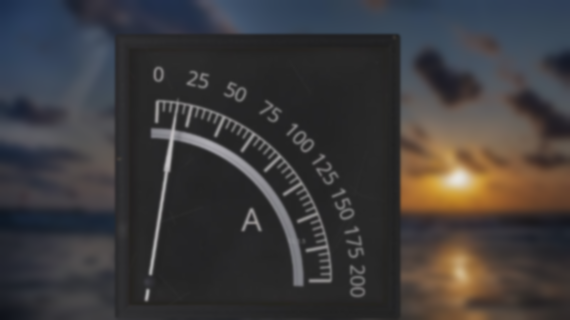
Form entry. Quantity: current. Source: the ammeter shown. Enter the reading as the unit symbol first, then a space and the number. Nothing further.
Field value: A 15
